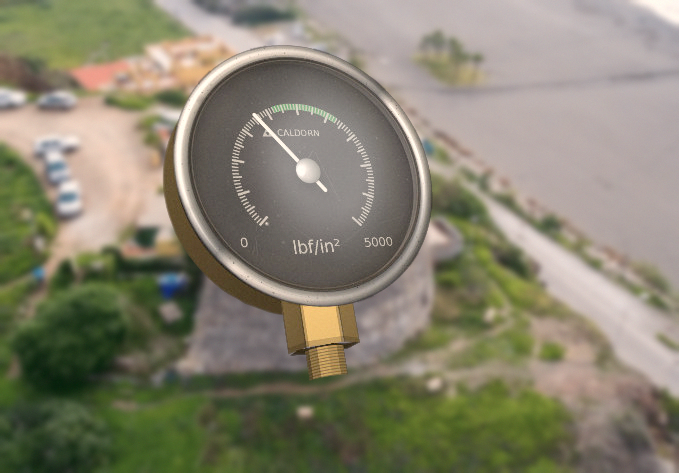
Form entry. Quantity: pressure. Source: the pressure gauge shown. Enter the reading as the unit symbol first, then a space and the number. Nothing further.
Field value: psi 1750
